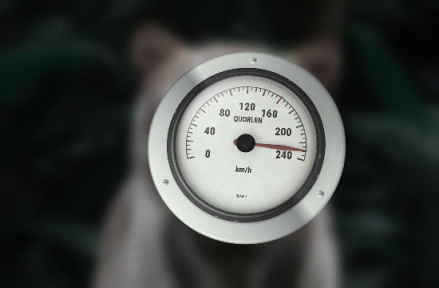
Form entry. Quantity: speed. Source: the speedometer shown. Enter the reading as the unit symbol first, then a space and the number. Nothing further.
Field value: km/h 230
